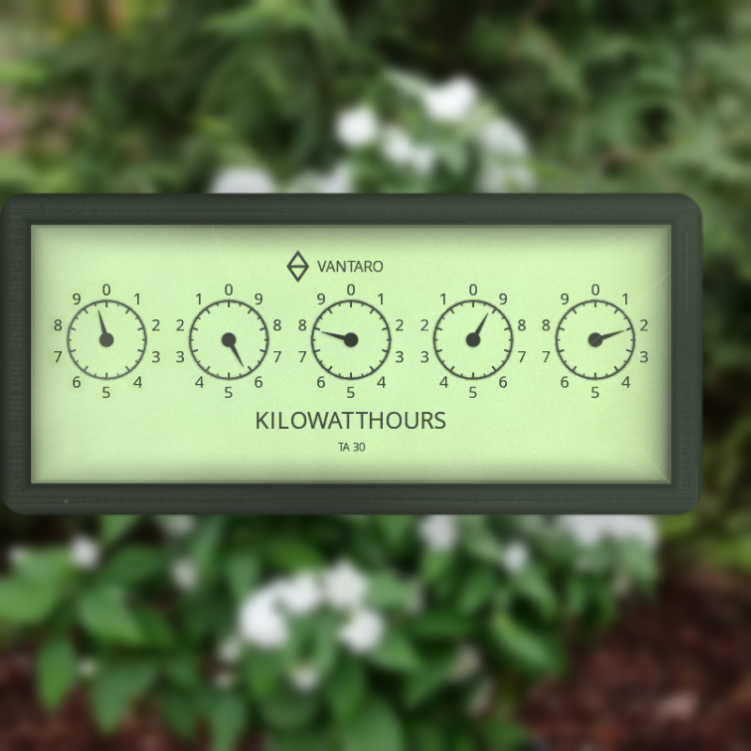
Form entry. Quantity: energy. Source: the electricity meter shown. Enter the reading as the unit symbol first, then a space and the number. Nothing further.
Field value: kWh 95792
